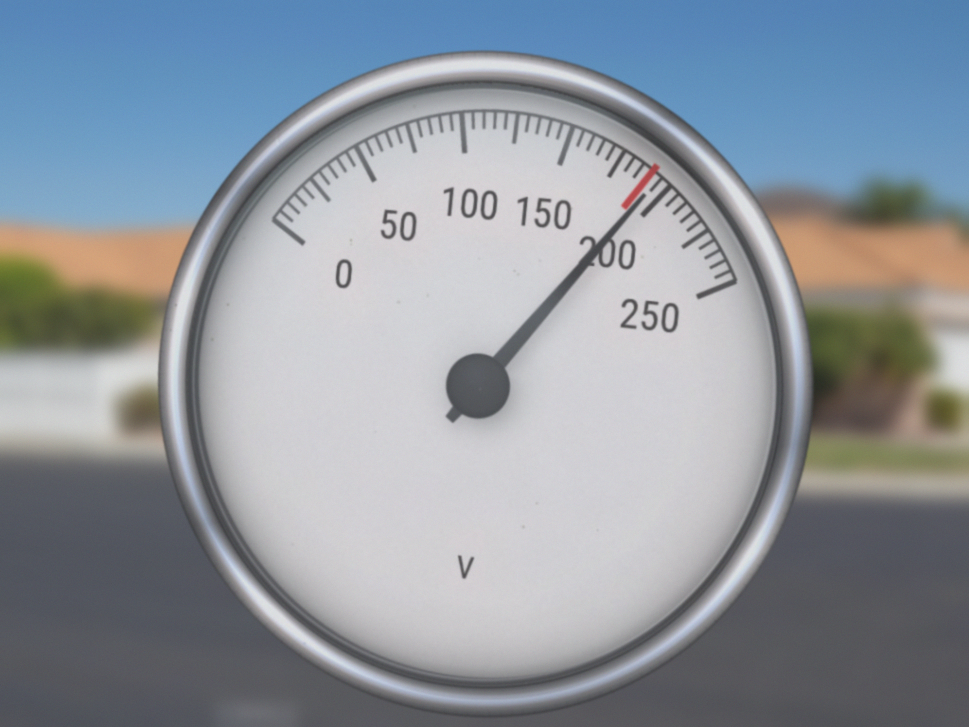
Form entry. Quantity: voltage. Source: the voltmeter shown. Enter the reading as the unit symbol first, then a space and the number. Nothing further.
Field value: V 195
